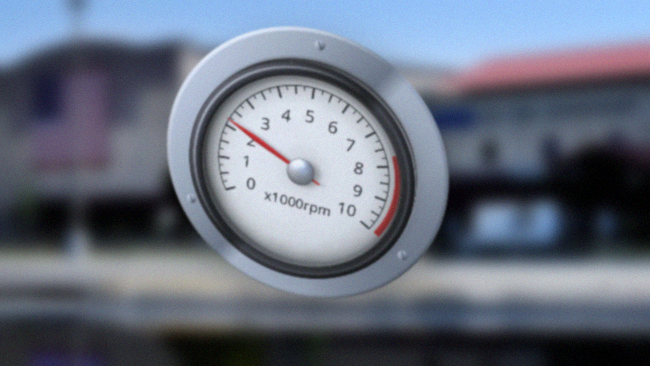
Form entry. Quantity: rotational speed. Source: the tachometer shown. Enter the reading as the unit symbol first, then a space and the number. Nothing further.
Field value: rpm 2250
